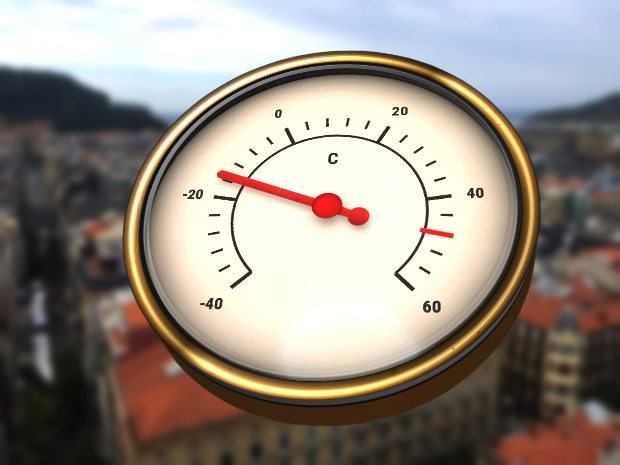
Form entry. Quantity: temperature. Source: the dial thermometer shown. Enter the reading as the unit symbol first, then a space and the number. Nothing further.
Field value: °C -16
